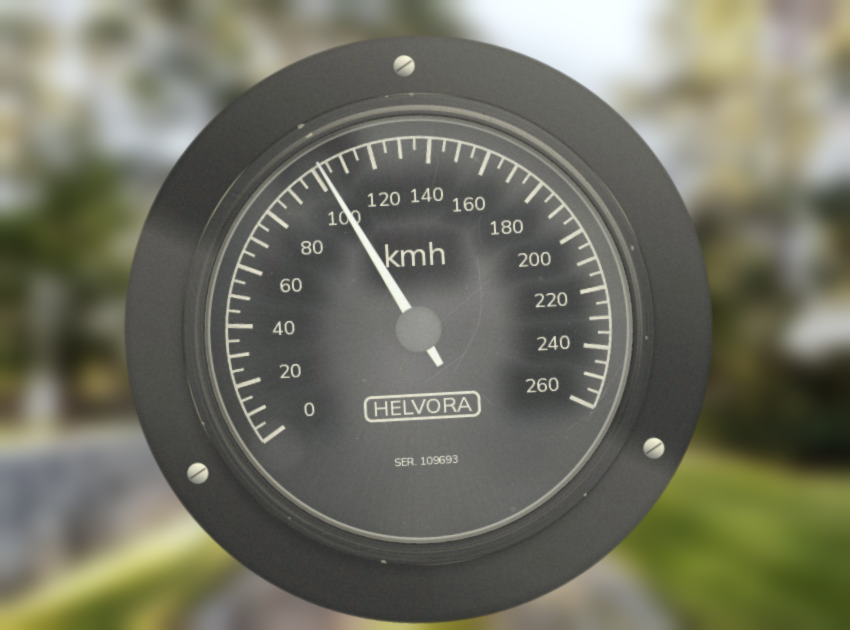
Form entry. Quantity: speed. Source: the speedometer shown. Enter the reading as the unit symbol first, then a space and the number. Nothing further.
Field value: km/h 102.5
